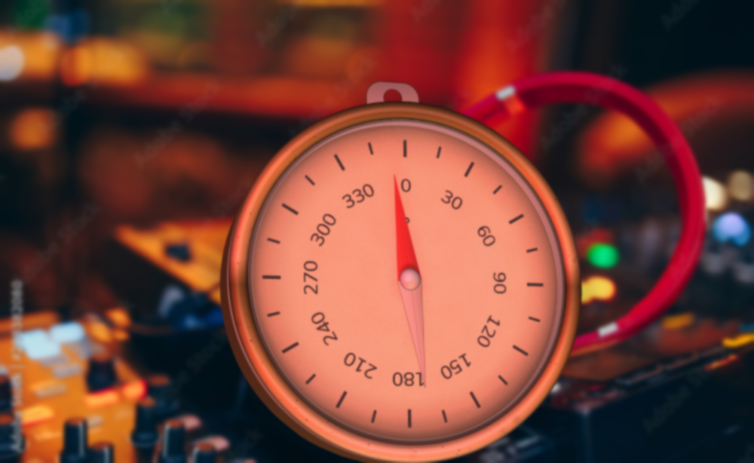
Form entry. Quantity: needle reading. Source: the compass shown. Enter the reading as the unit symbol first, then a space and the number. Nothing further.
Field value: ° 352.5
